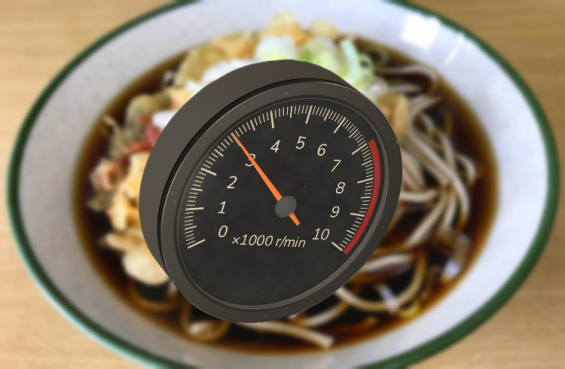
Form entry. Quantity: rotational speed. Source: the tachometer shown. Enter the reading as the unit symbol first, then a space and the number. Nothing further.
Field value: rpm 3000
